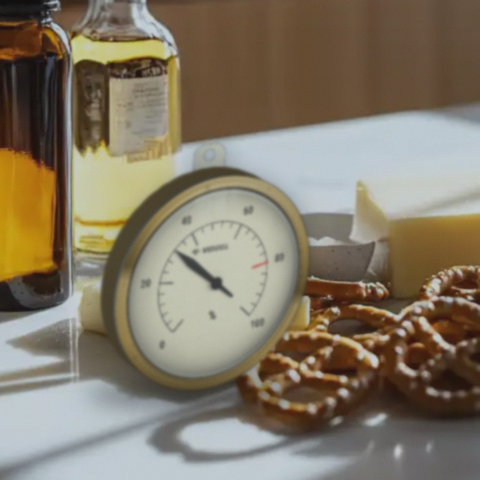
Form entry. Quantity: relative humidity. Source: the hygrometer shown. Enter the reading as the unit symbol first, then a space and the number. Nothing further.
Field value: % 32
